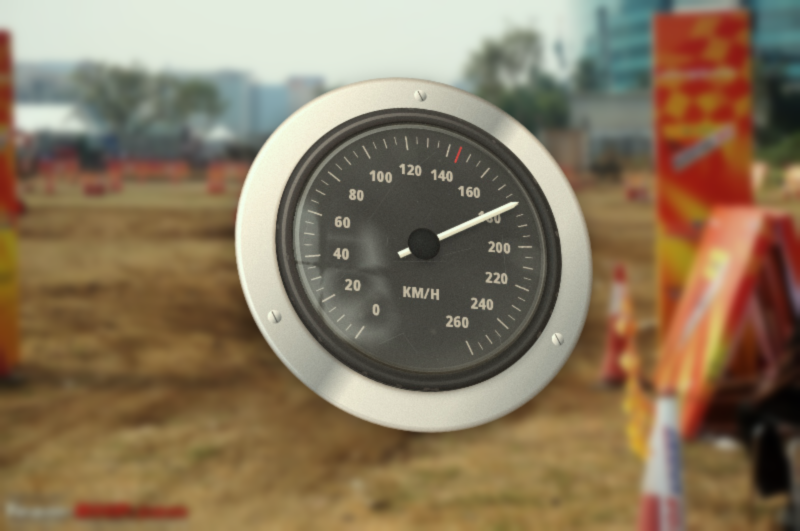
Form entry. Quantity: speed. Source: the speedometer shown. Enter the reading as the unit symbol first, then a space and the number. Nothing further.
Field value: km/h 180
